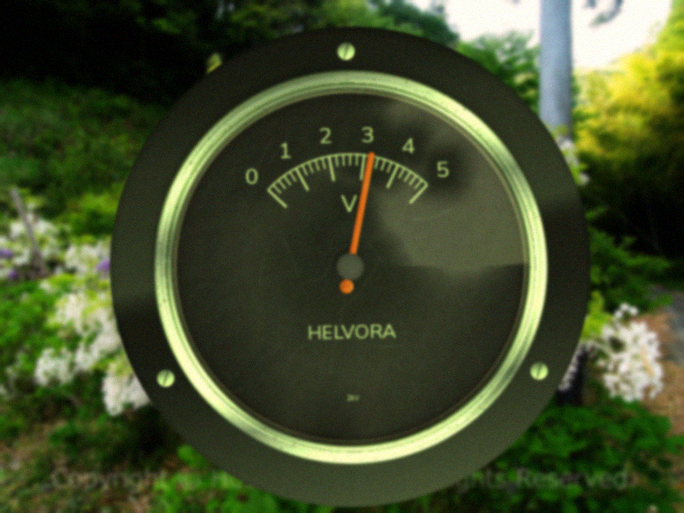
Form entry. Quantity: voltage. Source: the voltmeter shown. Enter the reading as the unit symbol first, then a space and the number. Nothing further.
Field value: V 3.2
